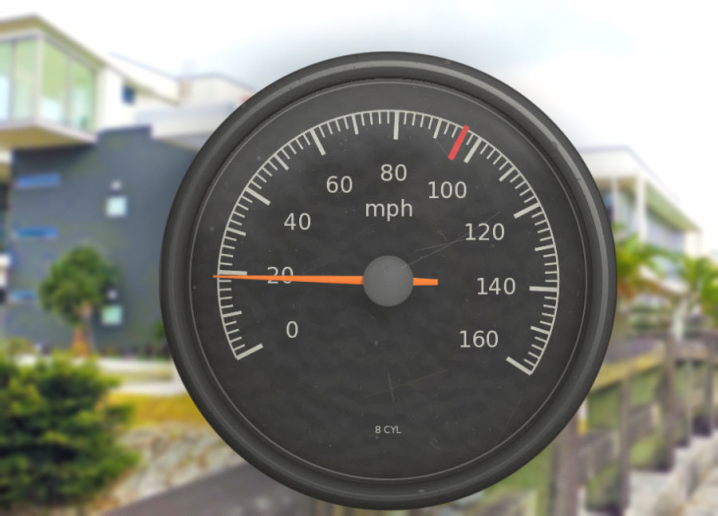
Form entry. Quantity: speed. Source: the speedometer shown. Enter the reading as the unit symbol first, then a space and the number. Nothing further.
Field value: mph 19
